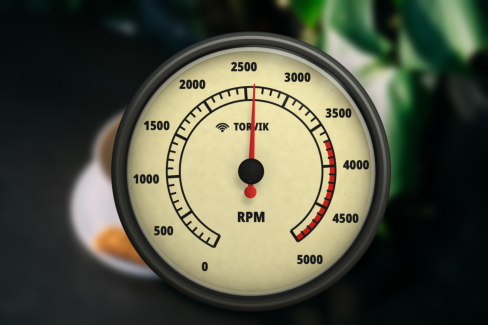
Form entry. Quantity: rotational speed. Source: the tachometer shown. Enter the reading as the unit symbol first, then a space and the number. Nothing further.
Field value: rpm 2600
